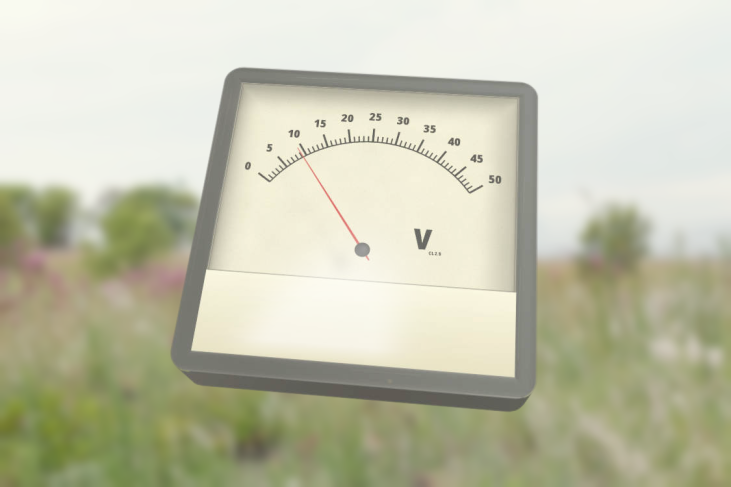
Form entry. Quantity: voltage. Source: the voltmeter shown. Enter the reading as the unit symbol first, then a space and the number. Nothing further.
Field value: V 9
